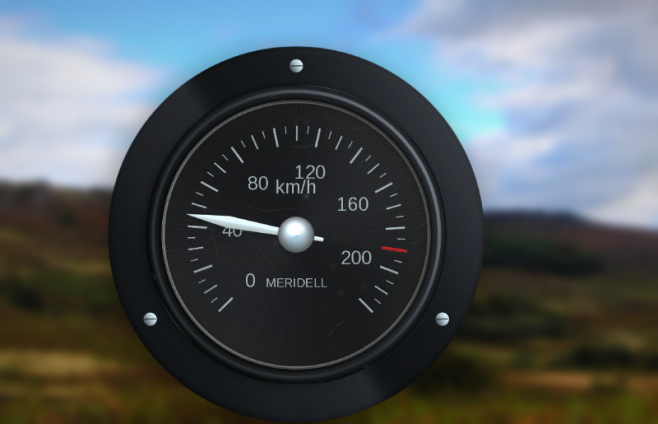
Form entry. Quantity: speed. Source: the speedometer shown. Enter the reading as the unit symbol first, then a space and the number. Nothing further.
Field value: km/h 45
